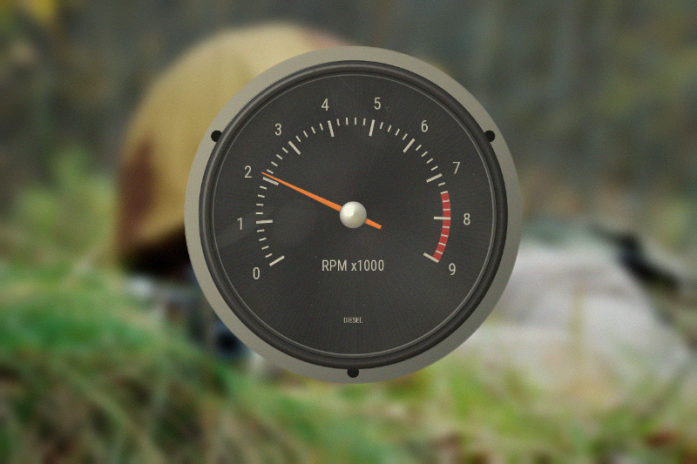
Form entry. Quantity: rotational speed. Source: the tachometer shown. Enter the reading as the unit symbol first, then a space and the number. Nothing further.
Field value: rpm 2100
